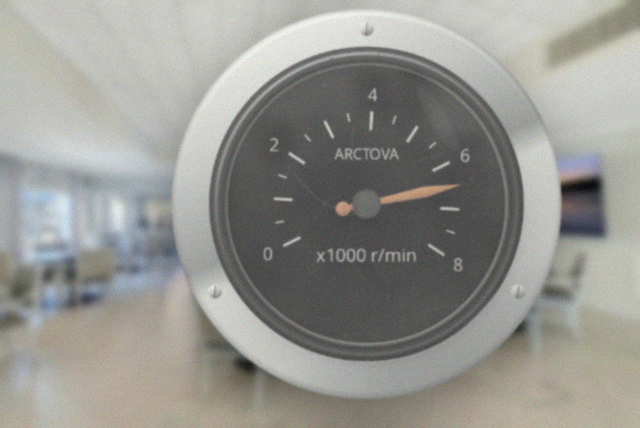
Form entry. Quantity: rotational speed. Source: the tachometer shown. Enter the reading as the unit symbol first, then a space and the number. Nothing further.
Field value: rpm 6500
